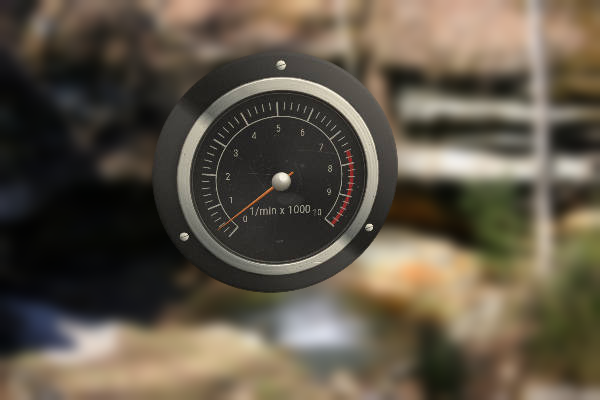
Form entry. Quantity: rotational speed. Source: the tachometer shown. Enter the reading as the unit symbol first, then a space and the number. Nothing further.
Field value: rpm 400
